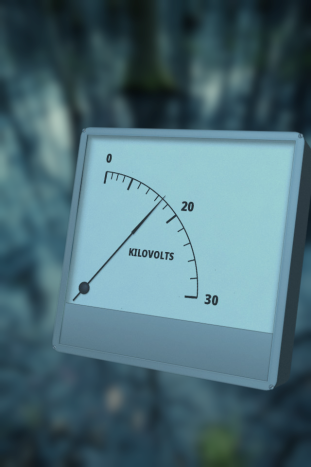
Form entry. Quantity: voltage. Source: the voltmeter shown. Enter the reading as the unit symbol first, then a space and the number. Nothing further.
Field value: kV 17
